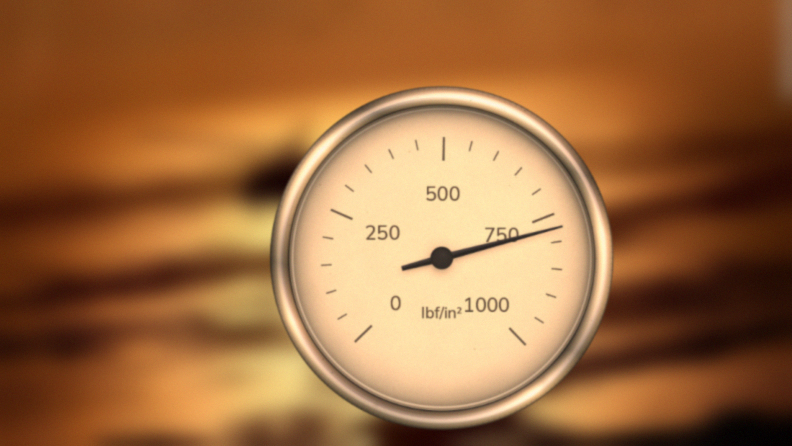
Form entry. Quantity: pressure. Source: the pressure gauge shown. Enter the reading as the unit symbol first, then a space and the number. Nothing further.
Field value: psi 775
